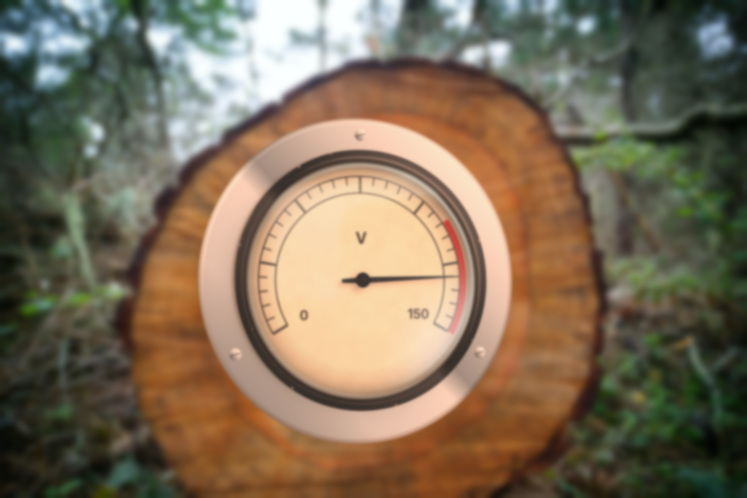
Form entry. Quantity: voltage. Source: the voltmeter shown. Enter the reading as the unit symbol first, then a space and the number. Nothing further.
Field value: V 130
